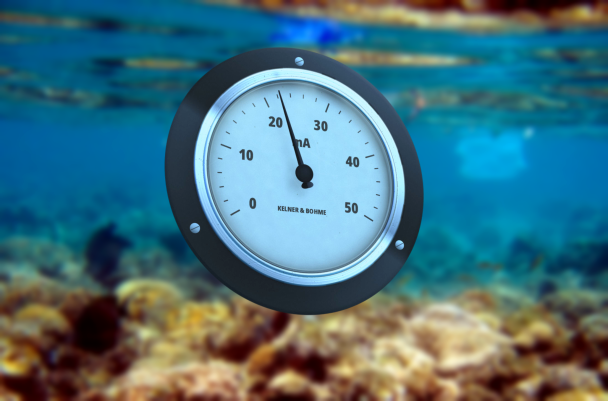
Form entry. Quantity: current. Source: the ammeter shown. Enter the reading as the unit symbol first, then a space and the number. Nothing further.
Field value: mA 22
